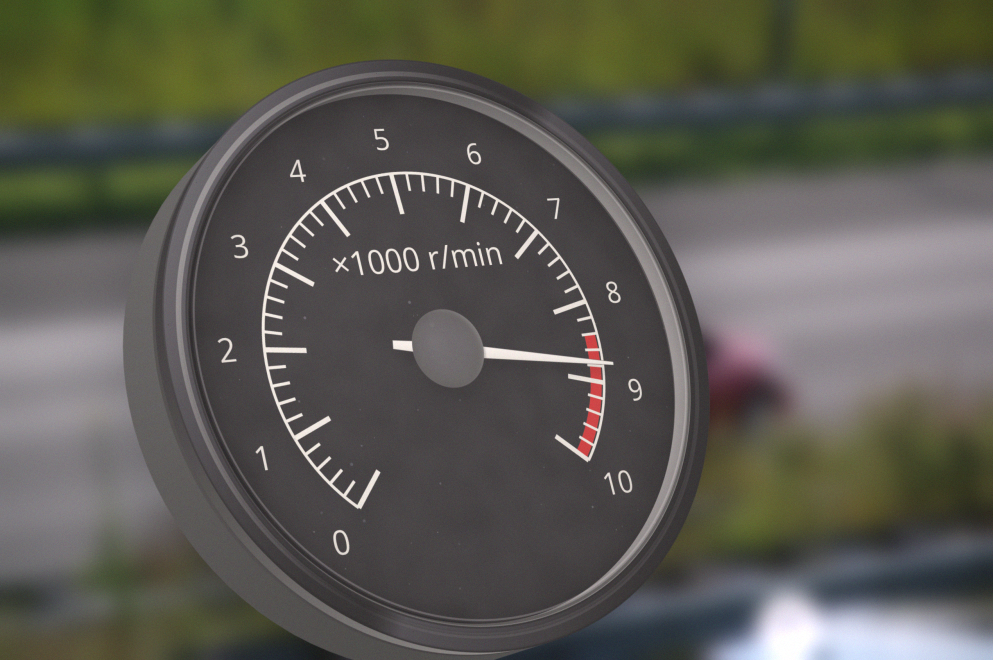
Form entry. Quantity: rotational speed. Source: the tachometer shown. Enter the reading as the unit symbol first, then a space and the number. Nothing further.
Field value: rpm 8800
